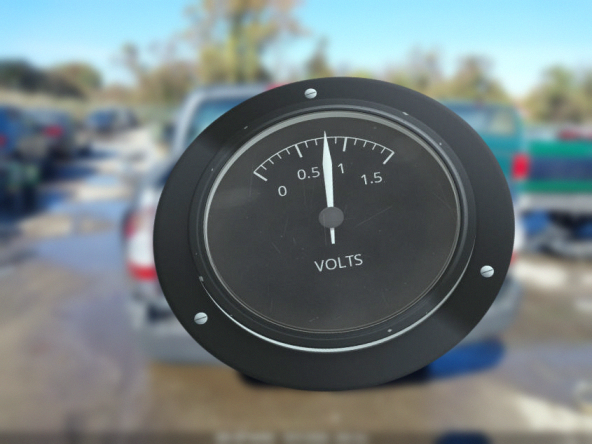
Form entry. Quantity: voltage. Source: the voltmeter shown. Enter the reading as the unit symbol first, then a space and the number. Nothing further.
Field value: V 0.8
